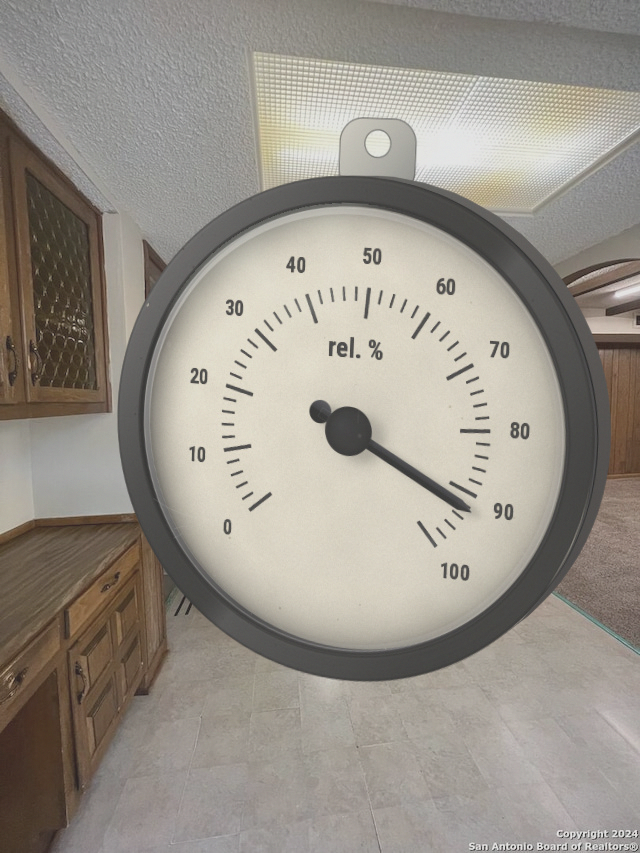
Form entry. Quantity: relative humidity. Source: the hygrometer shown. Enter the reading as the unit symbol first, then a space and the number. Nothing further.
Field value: % 92
